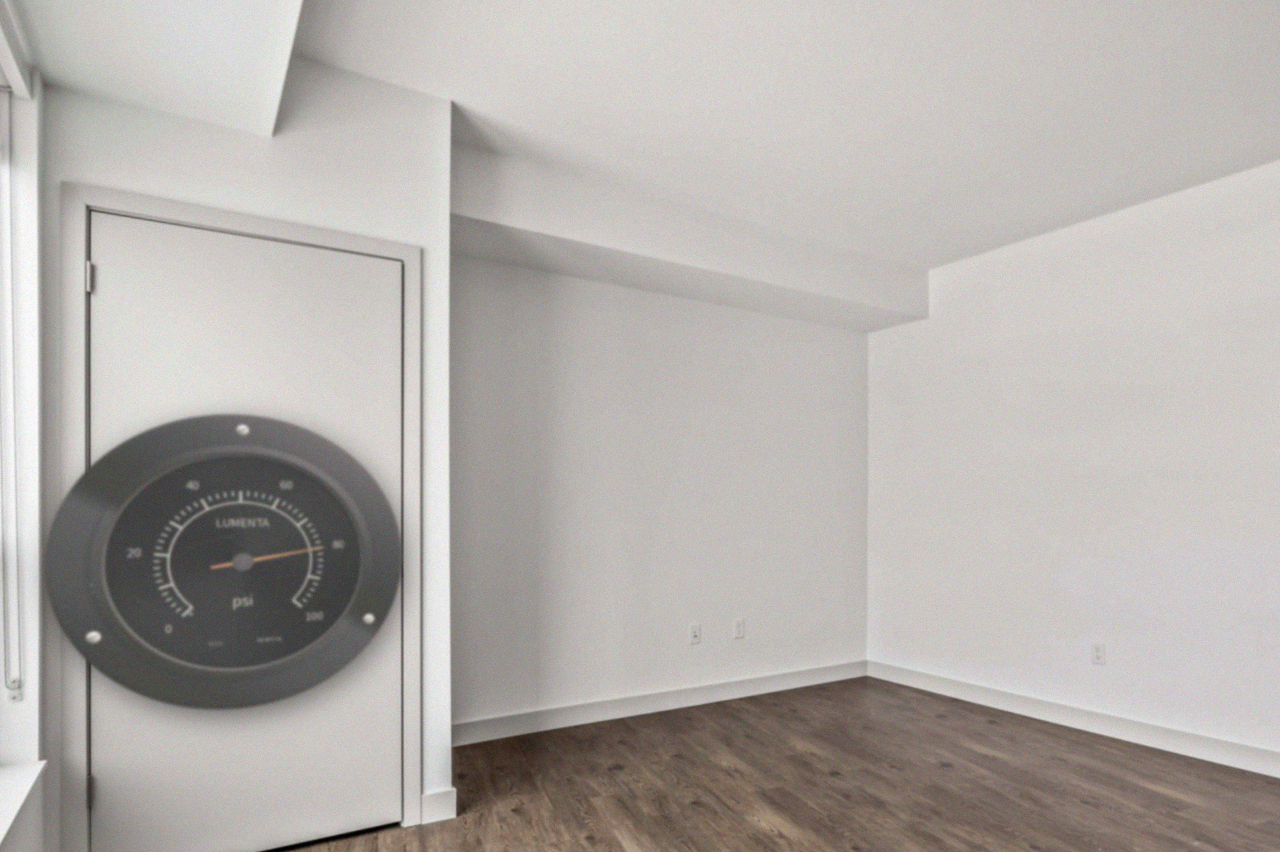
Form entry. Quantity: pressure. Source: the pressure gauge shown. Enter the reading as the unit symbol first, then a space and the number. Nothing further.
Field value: psi 80
